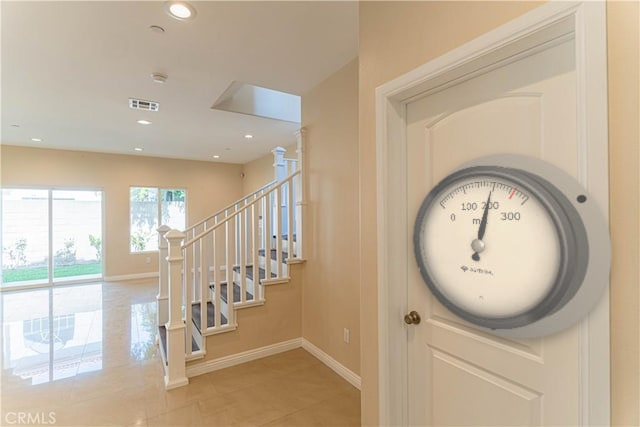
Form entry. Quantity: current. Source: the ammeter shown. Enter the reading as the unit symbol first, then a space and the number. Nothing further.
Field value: mA 200
